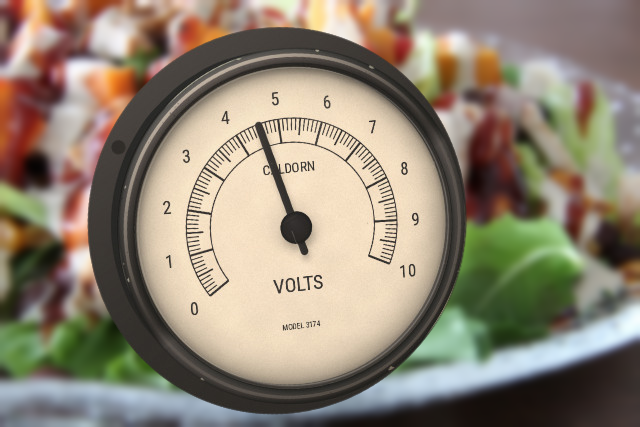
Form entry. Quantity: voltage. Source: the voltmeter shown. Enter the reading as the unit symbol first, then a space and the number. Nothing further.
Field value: V 4.5
